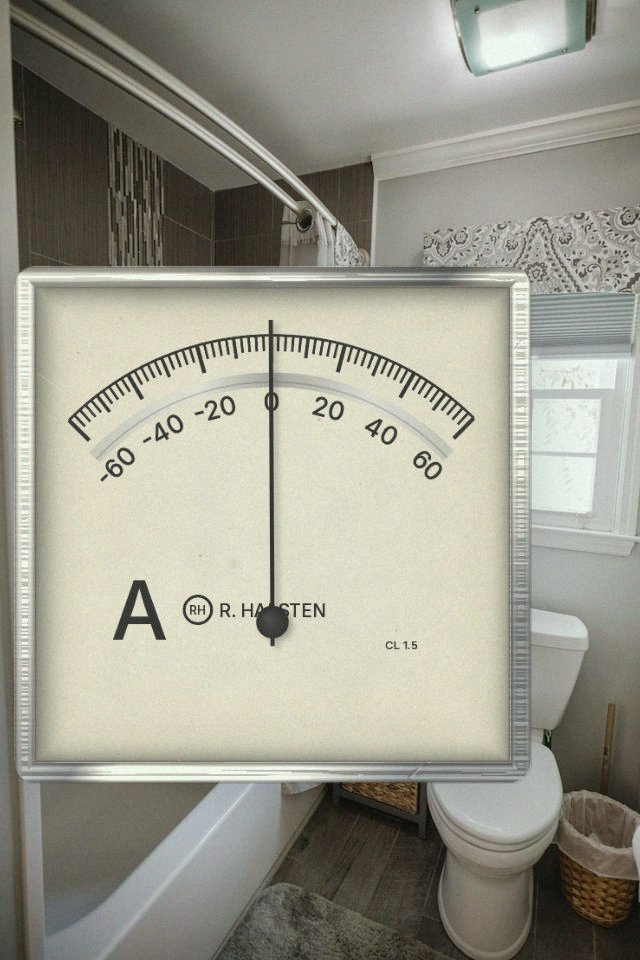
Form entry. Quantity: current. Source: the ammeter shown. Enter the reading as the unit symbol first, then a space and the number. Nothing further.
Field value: A 0
